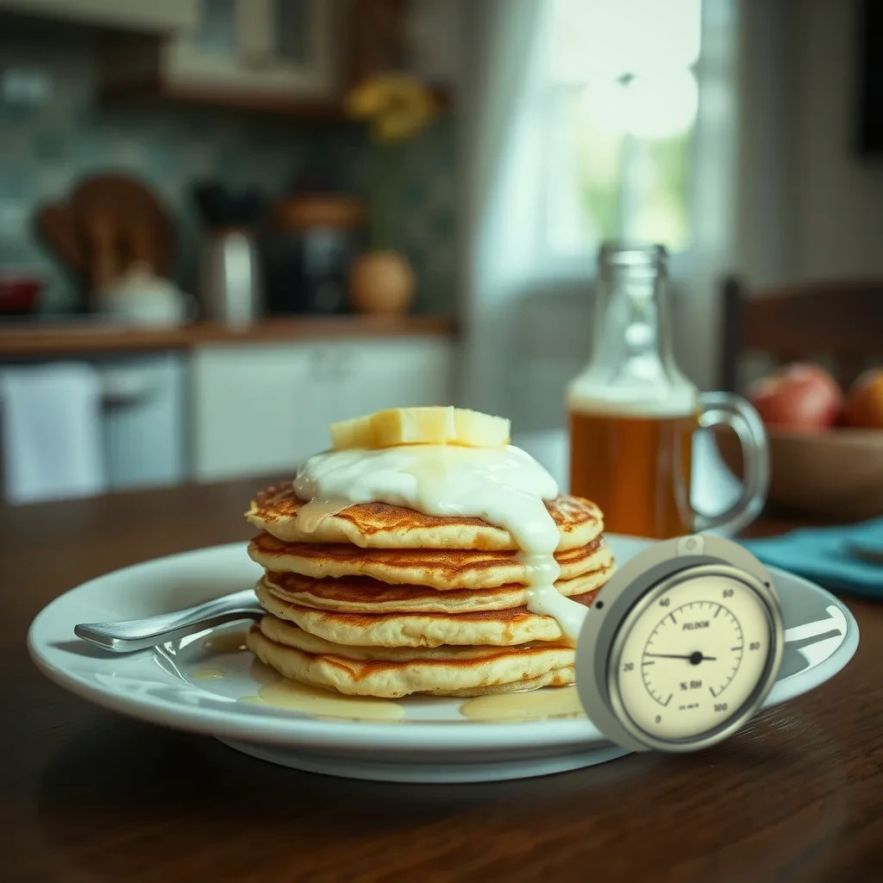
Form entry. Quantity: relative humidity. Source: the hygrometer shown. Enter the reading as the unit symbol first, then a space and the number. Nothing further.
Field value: % 24
